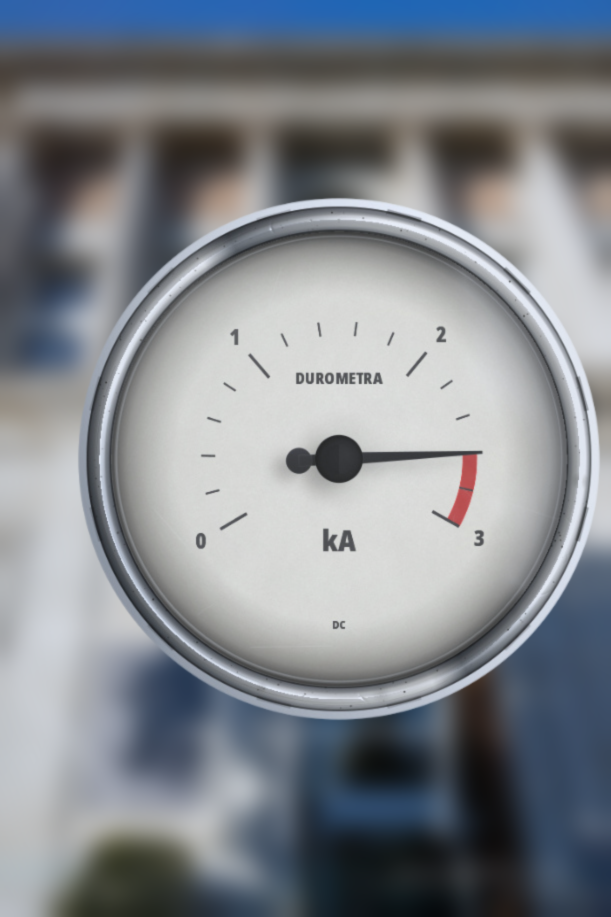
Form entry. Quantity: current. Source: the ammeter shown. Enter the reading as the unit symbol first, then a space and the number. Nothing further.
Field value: kA 2.6
